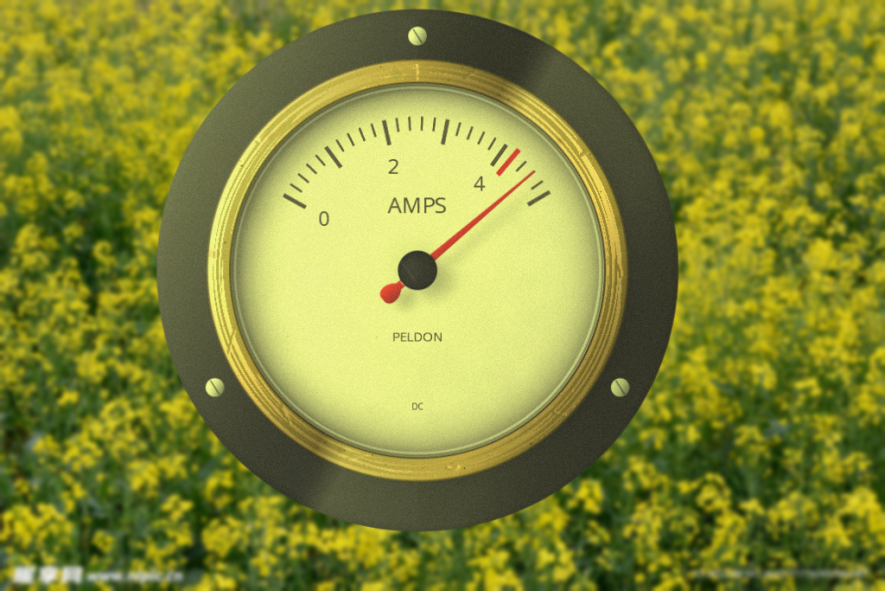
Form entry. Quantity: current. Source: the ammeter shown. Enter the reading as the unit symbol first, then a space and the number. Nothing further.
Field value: A 4.6
